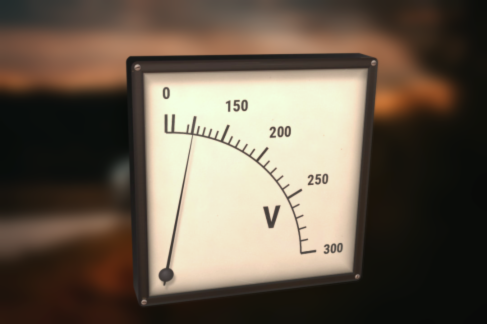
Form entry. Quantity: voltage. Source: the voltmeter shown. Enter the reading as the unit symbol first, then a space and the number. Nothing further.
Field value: V 100
